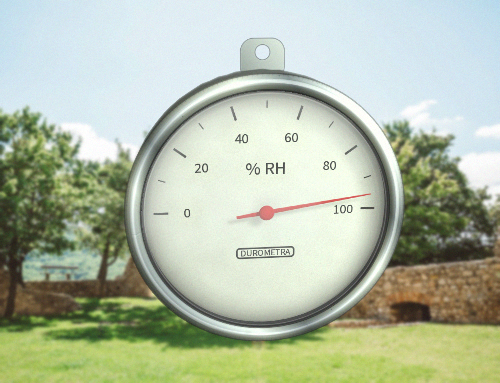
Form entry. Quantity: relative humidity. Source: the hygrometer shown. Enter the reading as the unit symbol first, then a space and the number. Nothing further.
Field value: % 95
